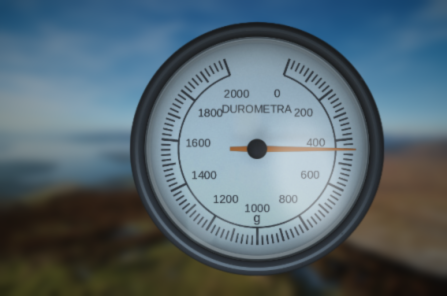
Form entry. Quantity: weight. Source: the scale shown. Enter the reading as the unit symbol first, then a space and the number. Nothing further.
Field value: g 440
